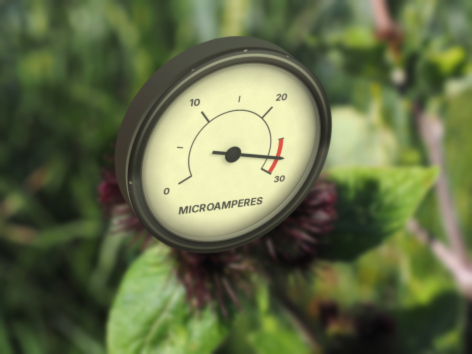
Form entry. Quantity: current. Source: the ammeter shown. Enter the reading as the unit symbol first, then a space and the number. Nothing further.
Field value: µA 27.5
